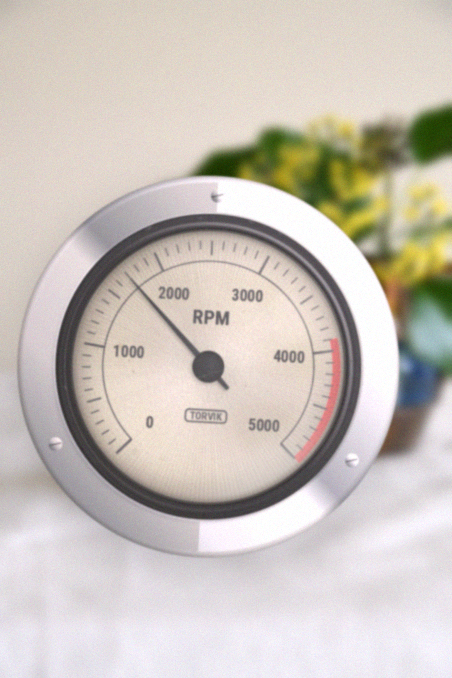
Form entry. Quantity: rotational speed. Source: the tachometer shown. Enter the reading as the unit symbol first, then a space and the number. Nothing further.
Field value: rpm 1700
